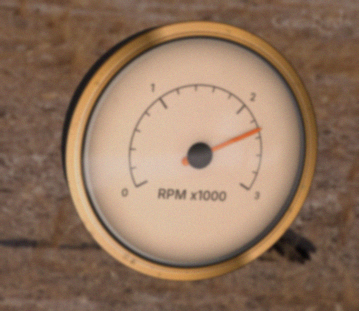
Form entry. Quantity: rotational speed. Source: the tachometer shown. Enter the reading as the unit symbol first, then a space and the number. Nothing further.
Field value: rpm 2300
